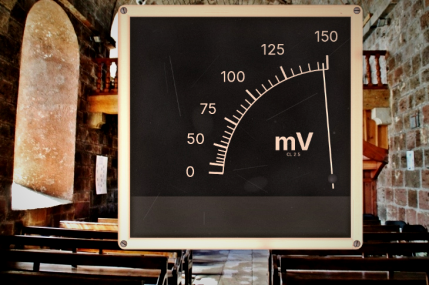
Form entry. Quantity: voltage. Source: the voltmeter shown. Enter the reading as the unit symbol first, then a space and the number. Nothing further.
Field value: mV 147.5
